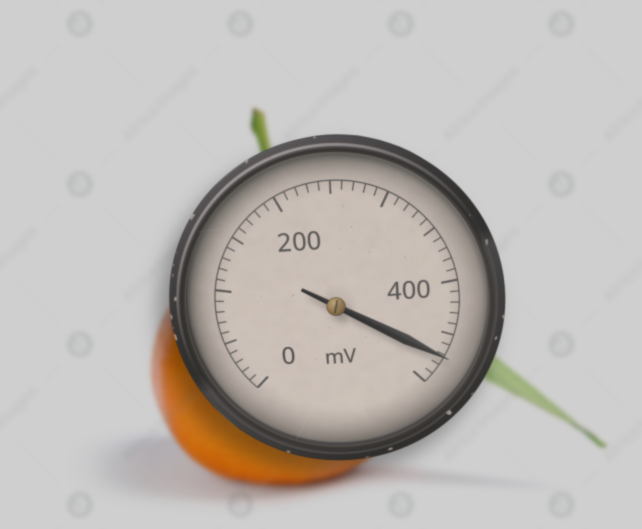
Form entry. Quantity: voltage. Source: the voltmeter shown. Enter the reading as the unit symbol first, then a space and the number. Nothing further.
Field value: mV 470
